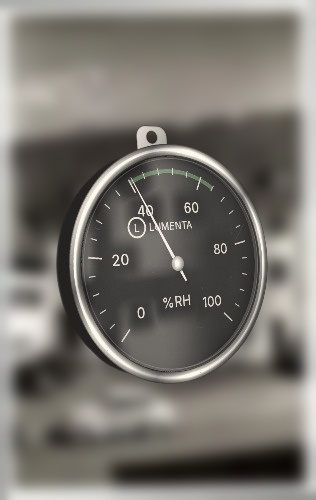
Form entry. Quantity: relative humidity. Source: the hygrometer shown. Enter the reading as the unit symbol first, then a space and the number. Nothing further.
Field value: % 40
